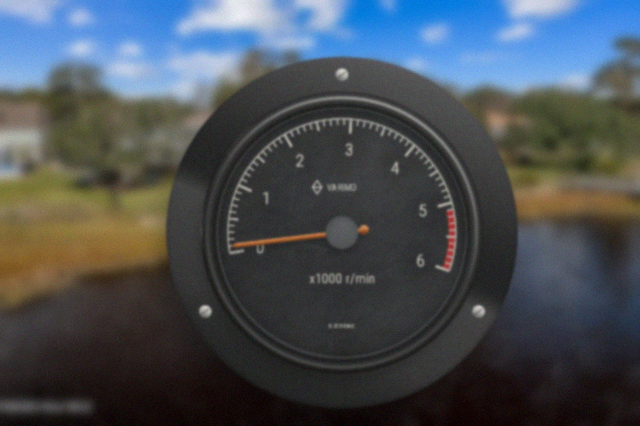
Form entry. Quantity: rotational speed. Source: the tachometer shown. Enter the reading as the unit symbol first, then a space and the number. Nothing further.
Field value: rpm 100
